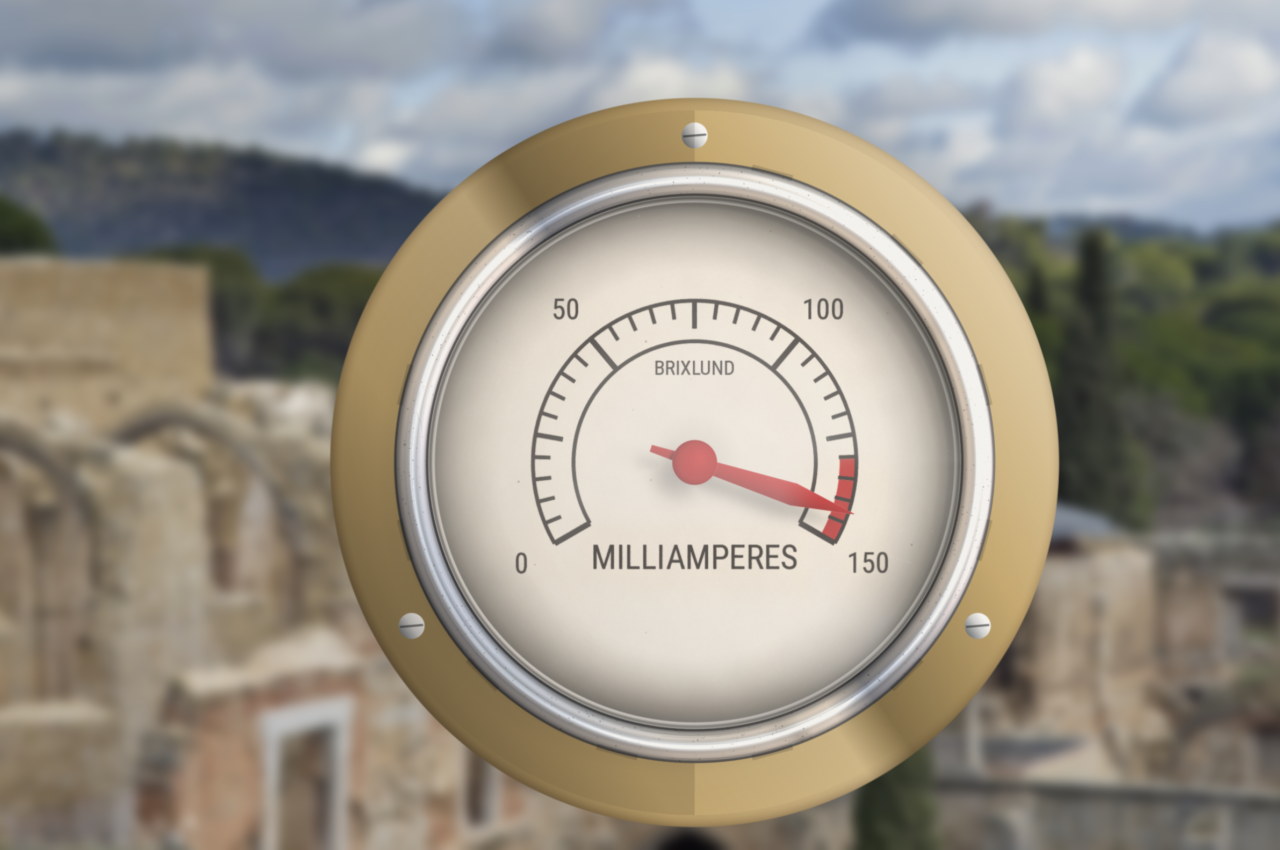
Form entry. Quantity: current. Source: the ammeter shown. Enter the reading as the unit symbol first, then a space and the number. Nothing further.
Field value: mA 142.5
